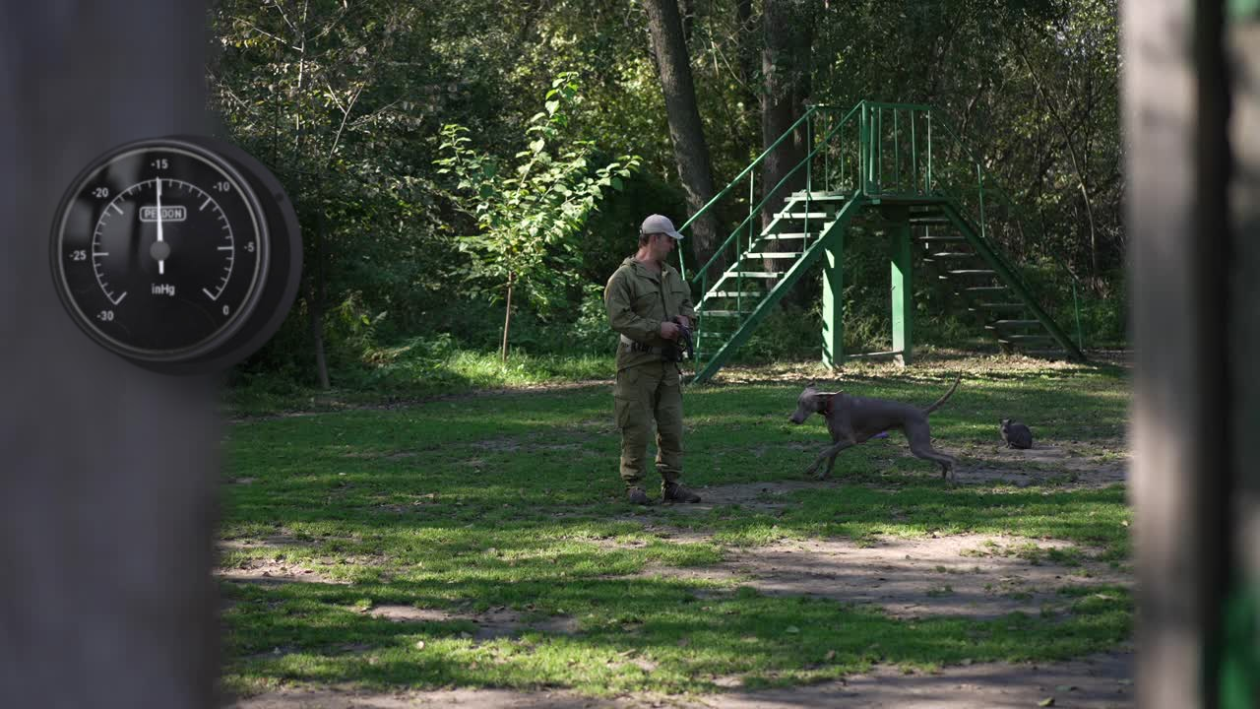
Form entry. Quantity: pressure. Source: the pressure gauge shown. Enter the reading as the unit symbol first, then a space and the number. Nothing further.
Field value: inHg -15
